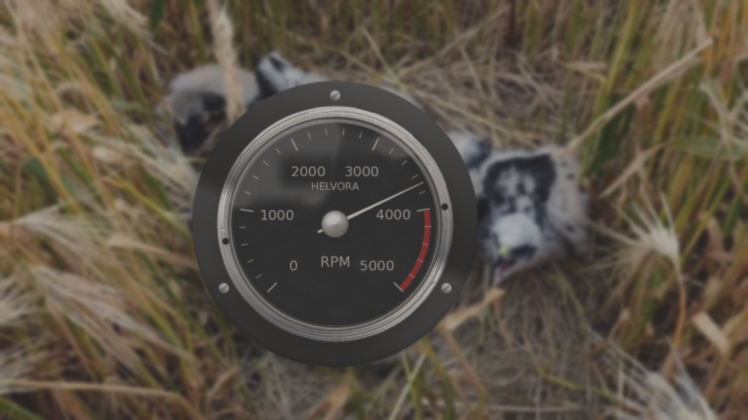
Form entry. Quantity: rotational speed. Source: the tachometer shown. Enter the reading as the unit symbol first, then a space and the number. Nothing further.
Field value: rpm 3700
